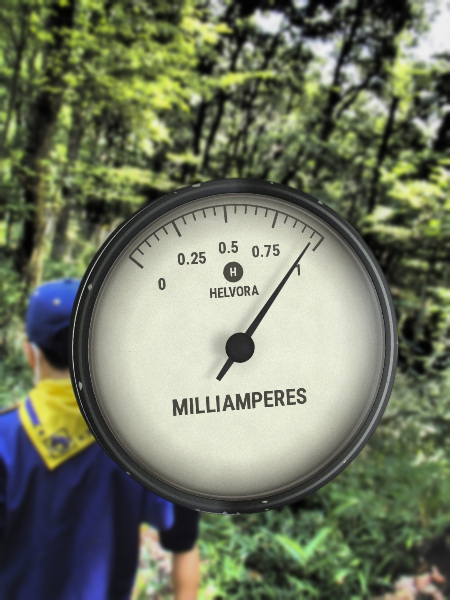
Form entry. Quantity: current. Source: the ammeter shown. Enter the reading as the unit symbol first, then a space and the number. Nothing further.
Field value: mA 0.95
